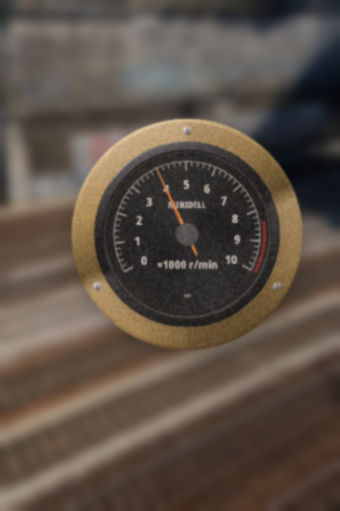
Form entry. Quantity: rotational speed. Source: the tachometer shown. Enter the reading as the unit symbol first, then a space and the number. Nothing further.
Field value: rpm 4000
